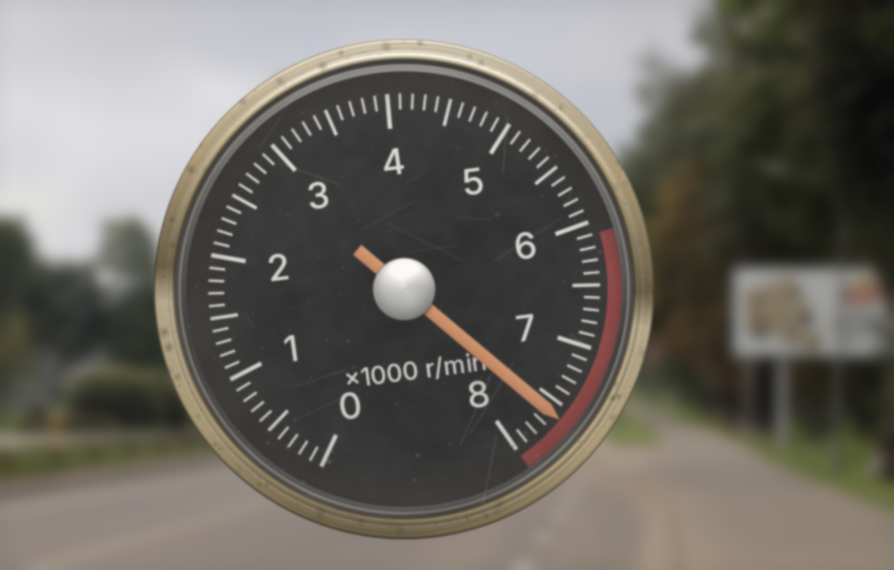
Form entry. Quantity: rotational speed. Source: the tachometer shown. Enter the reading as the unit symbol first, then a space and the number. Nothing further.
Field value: rpm 7600
